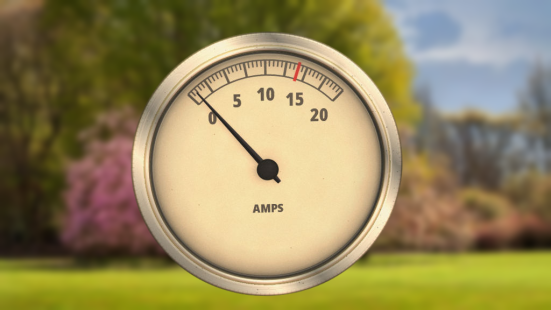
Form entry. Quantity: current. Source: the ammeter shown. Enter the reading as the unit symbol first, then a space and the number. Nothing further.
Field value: A 1
